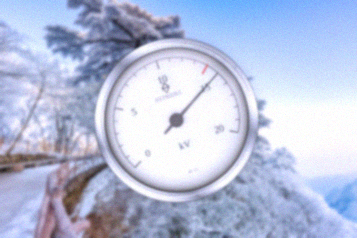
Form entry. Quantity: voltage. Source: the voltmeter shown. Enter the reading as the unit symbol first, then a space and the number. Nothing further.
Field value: kV 15
